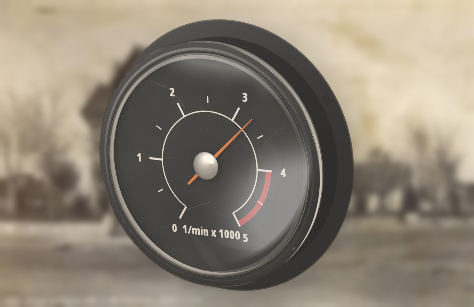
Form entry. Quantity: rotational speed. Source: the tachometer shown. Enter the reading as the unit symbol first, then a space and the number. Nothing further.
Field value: rpm 3250
